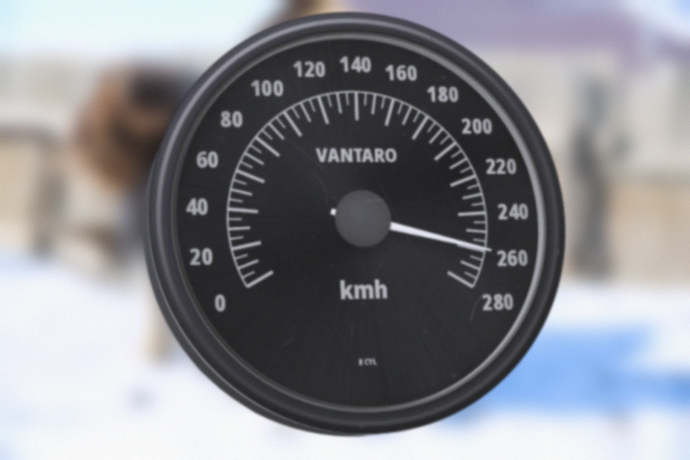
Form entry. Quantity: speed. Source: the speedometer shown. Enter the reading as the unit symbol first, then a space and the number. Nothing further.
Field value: km/h 260
